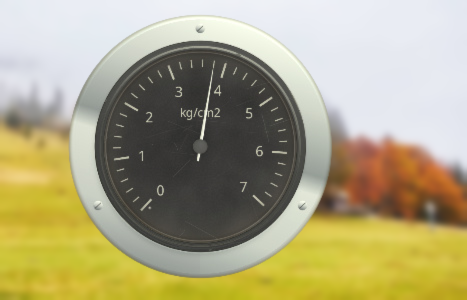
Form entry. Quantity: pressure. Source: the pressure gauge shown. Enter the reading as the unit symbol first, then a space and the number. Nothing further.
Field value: kg/cm² 3.8
